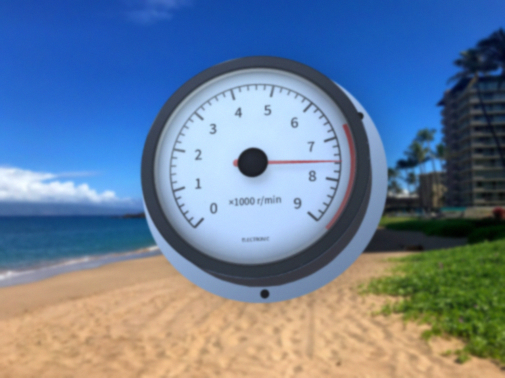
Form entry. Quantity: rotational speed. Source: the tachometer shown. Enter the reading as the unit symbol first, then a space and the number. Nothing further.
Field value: rpm 7600
